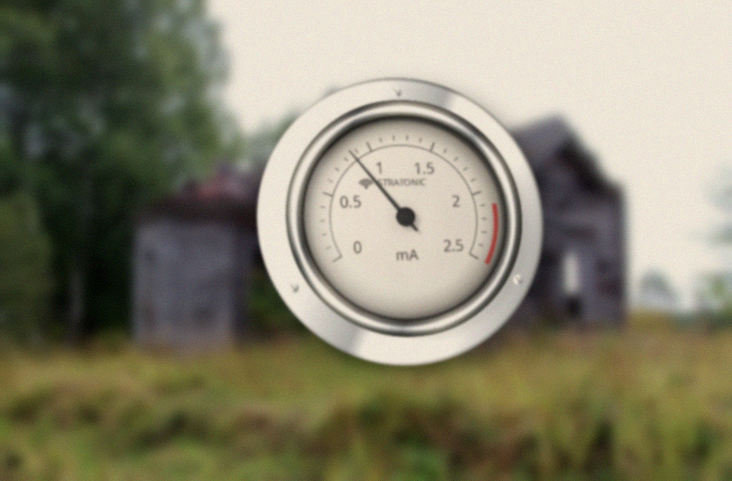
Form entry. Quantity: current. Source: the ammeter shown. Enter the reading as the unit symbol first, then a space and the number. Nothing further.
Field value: mA 0.85
